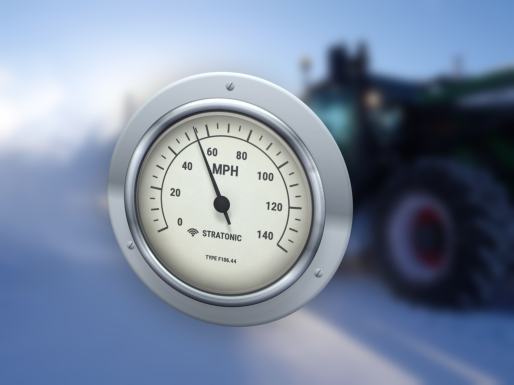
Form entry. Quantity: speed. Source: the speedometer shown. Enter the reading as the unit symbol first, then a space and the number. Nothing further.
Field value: mph 55
